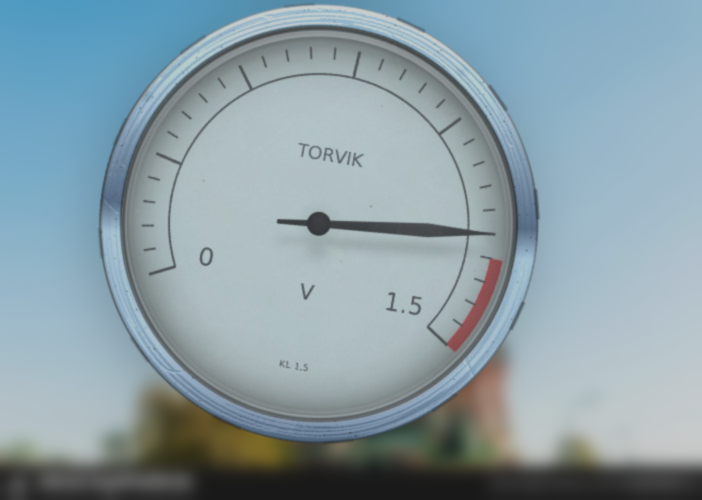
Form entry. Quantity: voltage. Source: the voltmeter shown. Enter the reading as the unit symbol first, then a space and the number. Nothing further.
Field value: V 1.25
